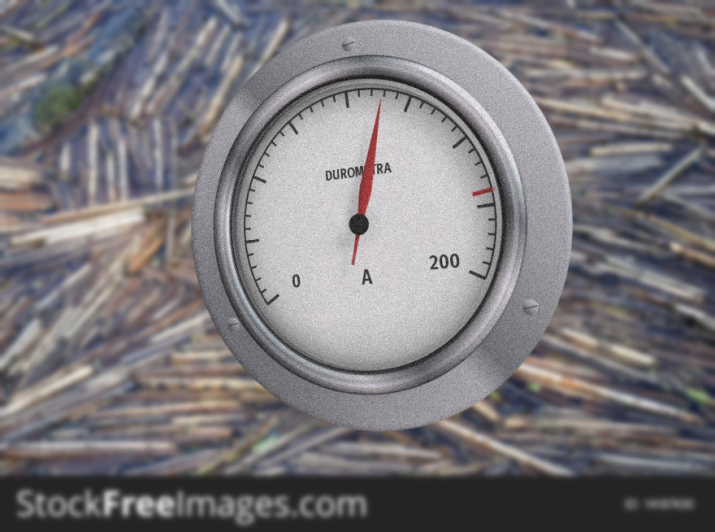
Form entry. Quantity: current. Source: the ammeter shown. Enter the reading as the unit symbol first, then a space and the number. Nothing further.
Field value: A 115
